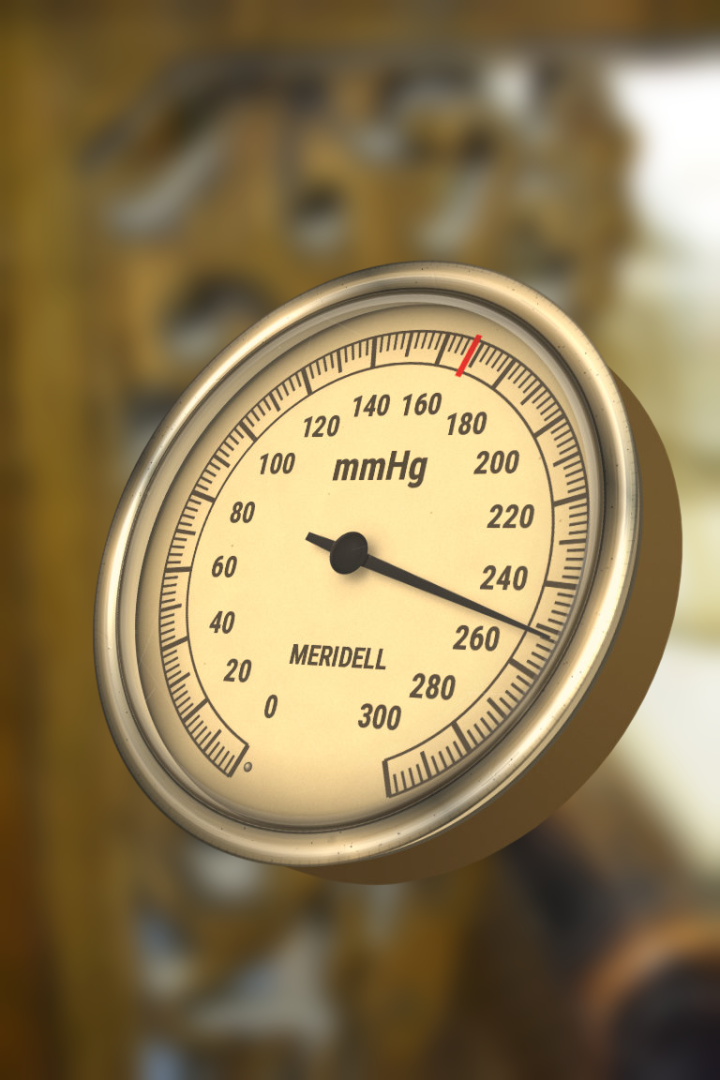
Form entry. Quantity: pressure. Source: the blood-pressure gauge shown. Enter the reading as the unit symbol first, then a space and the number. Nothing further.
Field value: mmHg 252
